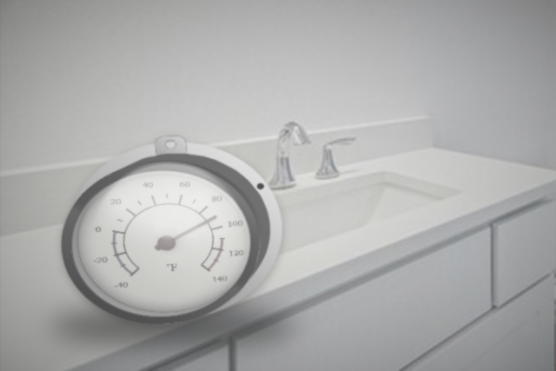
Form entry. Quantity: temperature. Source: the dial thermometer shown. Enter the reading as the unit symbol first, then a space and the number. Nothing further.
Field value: °F 90
